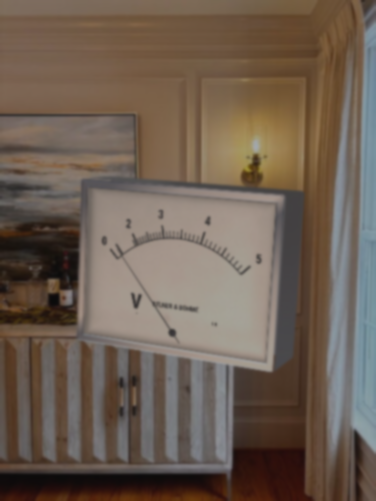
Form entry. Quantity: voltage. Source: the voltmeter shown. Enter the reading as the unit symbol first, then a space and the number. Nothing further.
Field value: V 1
